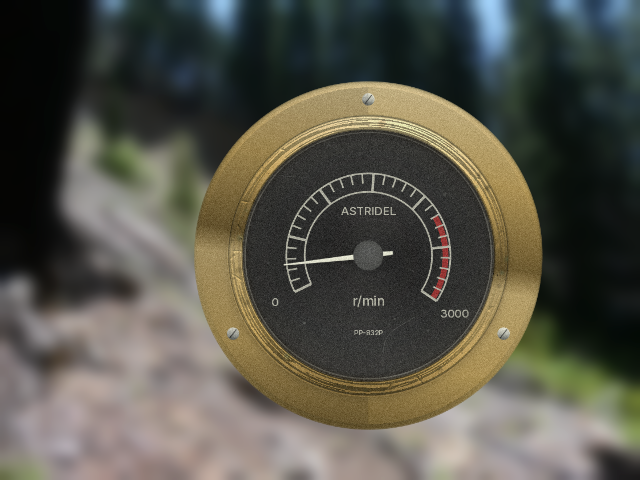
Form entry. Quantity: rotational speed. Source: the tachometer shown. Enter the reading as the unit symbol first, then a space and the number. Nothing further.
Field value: rpm 250
